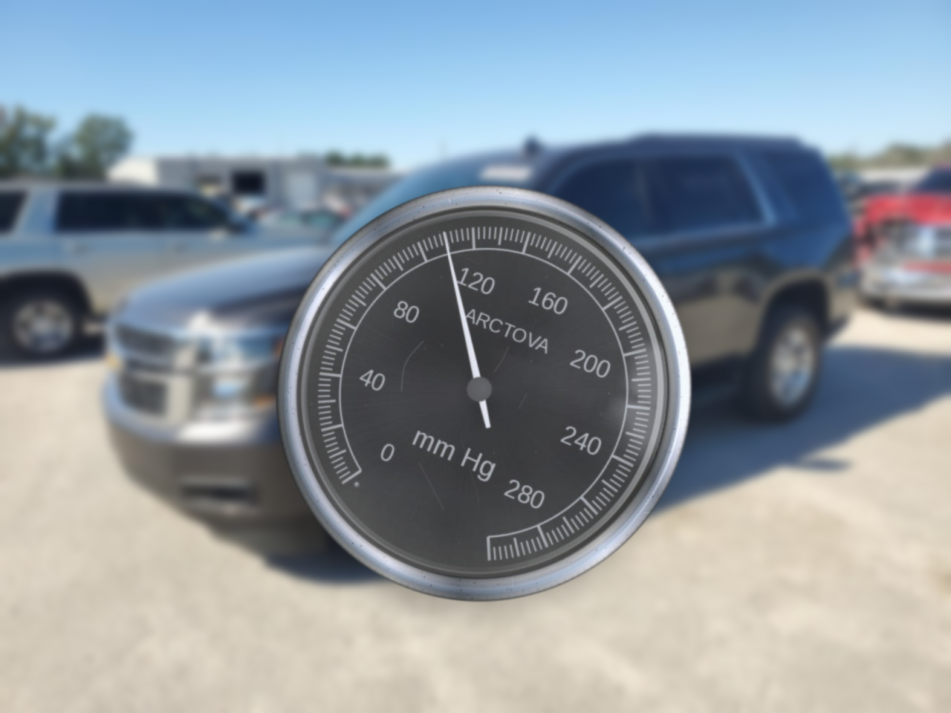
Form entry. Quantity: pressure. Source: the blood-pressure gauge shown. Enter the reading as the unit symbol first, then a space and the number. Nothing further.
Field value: mmHg 110
